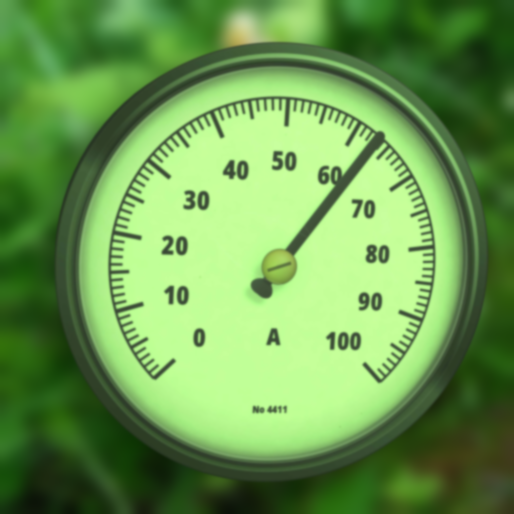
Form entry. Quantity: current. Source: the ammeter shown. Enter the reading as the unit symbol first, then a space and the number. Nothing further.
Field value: A 63
